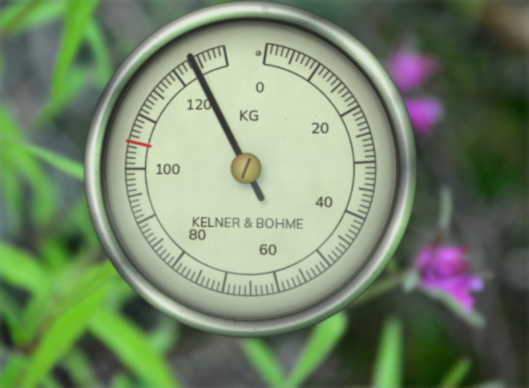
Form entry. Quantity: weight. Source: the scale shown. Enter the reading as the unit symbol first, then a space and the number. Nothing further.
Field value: kg 124
